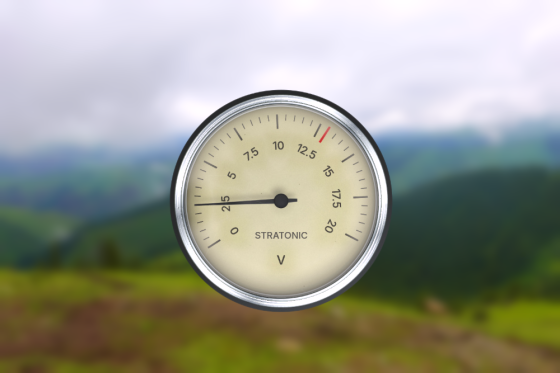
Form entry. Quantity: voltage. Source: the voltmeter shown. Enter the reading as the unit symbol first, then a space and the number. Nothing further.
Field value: V 2.5
